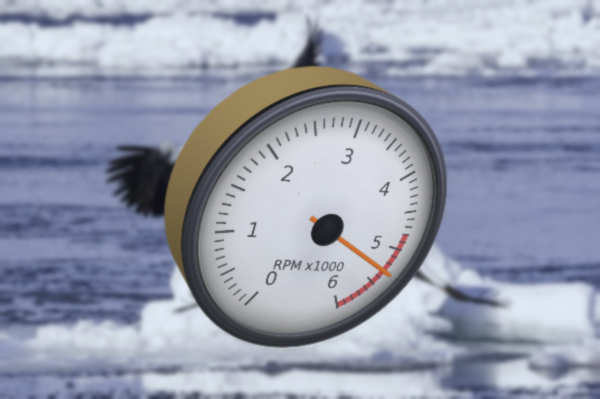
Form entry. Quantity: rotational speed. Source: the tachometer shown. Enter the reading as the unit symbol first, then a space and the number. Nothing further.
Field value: rpm 5300
